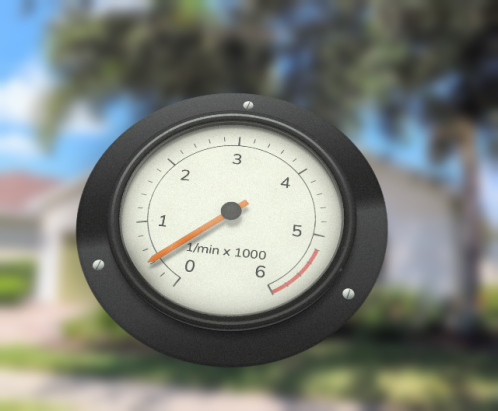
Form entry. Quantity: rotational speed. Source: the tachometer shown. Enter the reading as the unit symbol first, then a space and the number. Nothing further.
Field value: rpm 400
